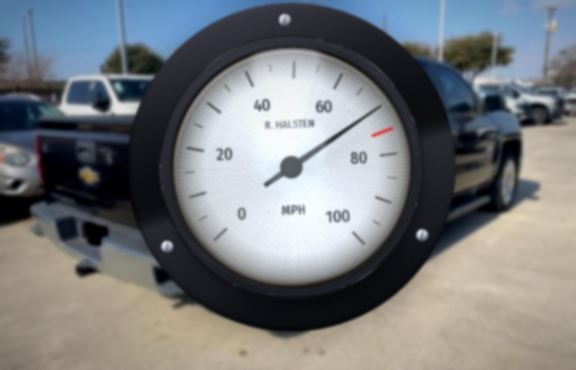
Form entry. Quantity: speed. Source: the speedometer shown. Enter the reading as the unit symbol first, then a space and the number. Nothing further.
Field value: mph 70
